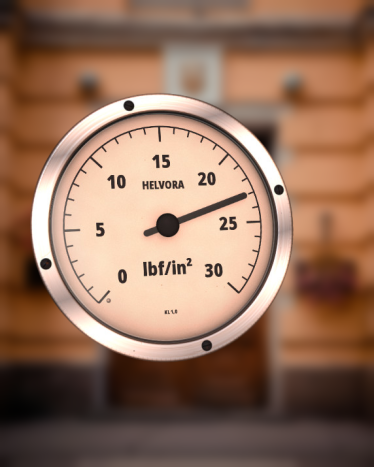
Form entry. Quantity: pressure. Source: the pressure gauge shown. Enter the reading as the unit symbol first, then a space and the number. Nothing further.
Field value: psi 23
